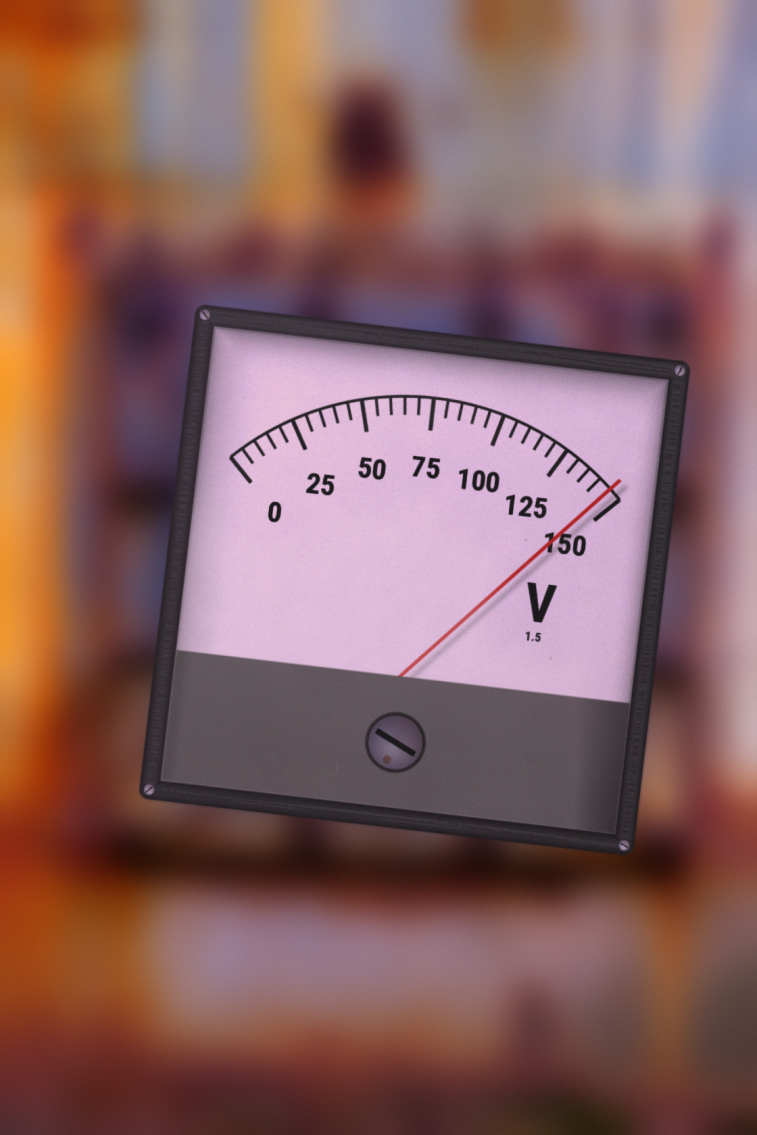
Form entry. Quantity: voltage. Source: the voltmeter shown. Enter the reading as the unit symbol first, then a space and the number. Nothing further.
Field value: V 145
